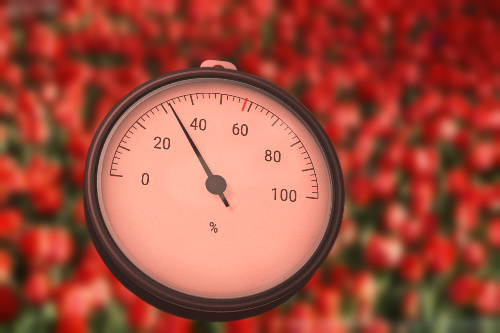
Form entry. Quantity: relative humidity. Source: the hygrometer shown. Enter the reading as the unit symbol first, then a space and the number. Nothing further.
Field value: % 32
